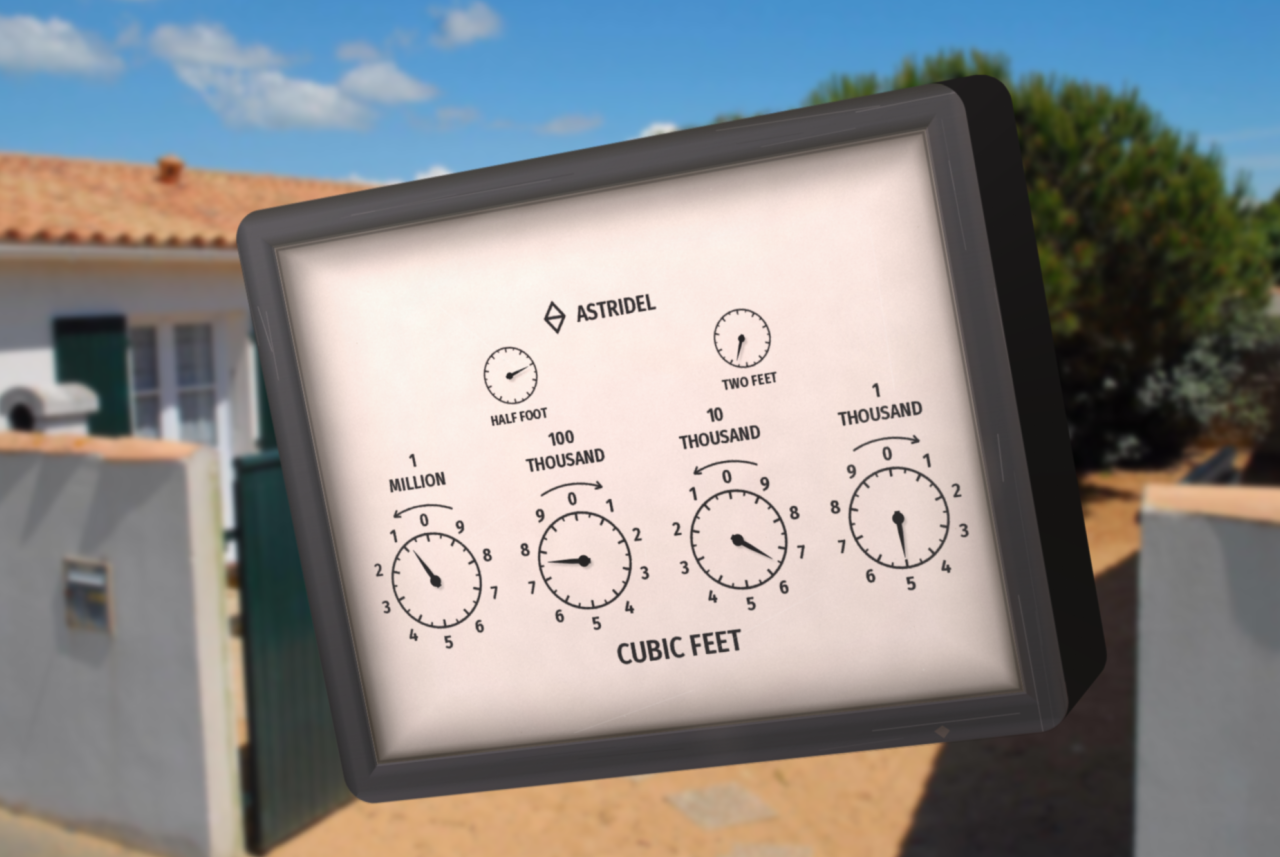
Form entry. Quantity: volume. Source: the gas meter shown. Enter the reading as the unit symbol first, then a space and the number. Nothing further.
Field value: ft³ 76500
